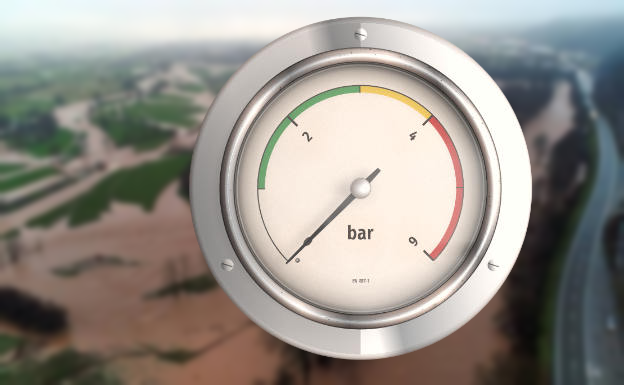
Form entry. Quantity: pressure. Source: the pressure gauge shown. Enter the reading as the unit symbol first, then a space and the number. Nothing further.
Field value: bar 0
